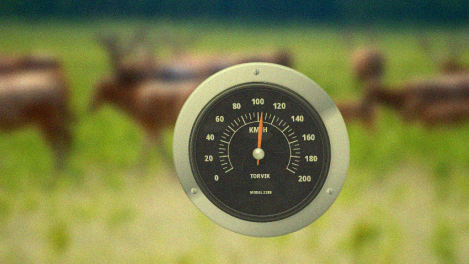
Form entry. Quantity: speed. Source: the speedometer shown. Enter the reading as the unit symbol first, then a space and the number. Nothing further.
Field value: km/h 105
